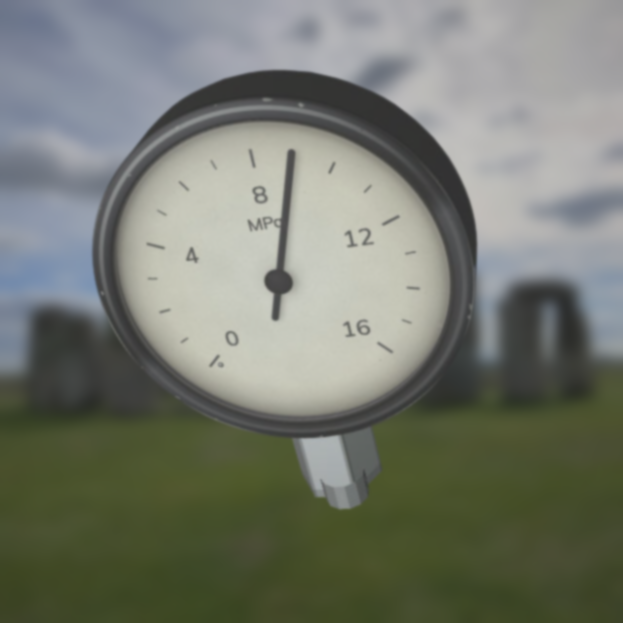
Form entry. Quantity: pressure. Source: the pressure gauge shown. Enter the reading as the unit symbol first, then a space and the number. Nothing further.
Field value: MPa 9
